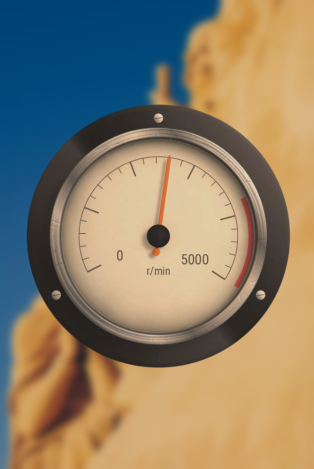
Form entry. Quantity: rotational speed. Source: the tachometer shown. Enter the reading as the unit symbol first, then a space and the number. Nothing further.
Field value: rpm 2600
